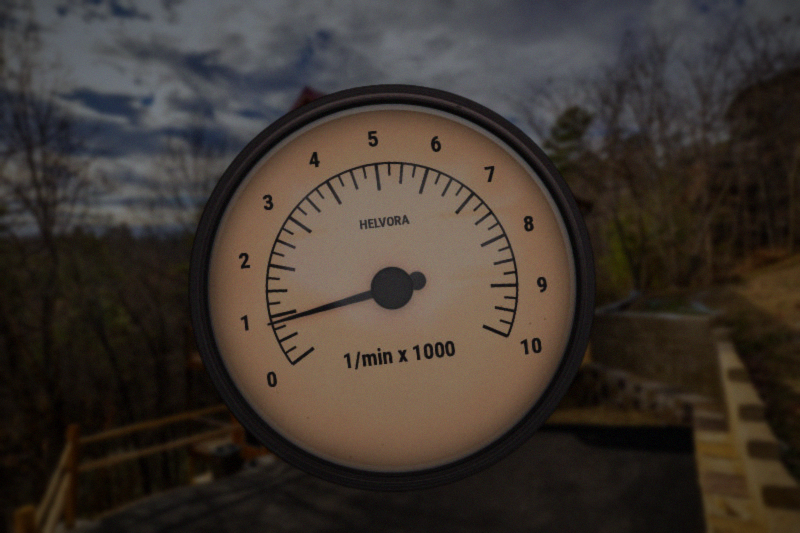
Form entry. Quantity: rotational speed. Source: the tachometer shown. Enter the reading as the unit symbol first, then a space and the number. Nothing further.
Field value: rpm 875
